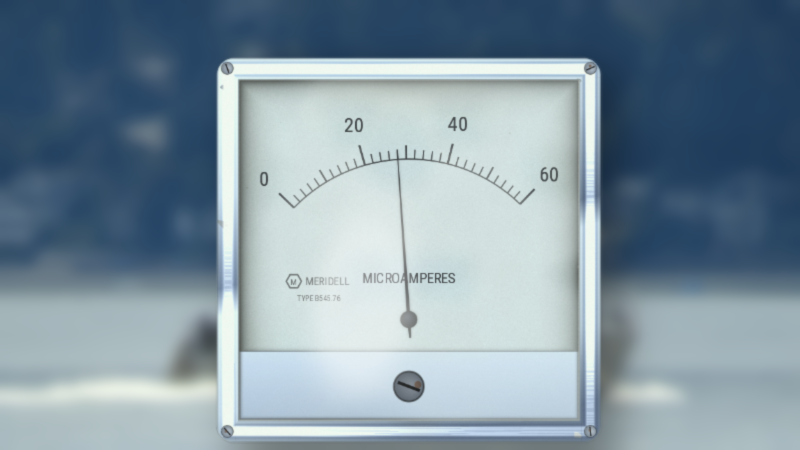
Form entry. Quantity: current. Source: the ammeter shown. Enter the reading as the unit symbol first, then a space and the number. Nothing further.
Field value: µA 28
